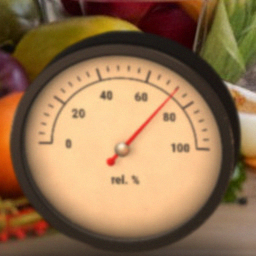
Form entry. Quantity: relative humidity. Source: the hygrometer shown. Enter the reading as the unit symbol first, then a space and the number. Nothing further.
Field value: % 72
